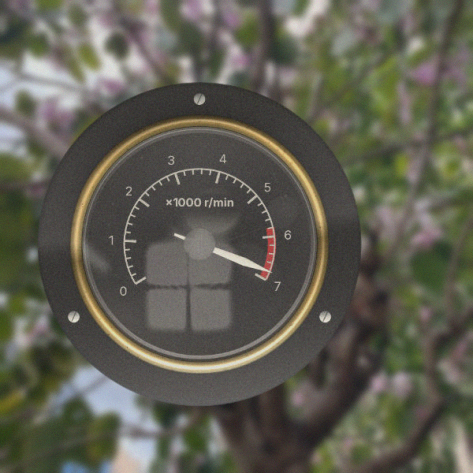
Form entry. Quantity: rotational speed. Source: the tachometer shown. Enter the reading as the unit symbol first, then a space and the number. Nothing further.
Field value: rpm 6800
